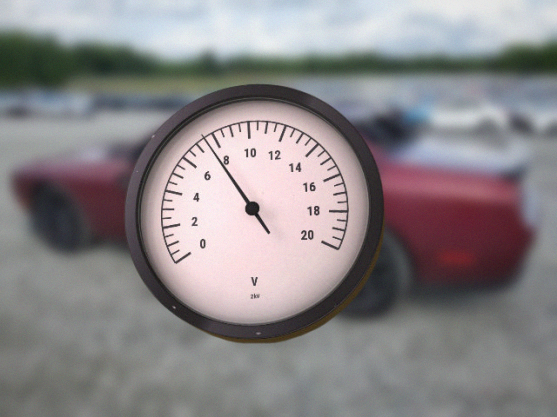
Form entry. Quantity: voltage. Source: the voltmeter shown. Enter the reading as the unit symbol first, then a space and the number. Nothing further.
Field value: V 7.5
